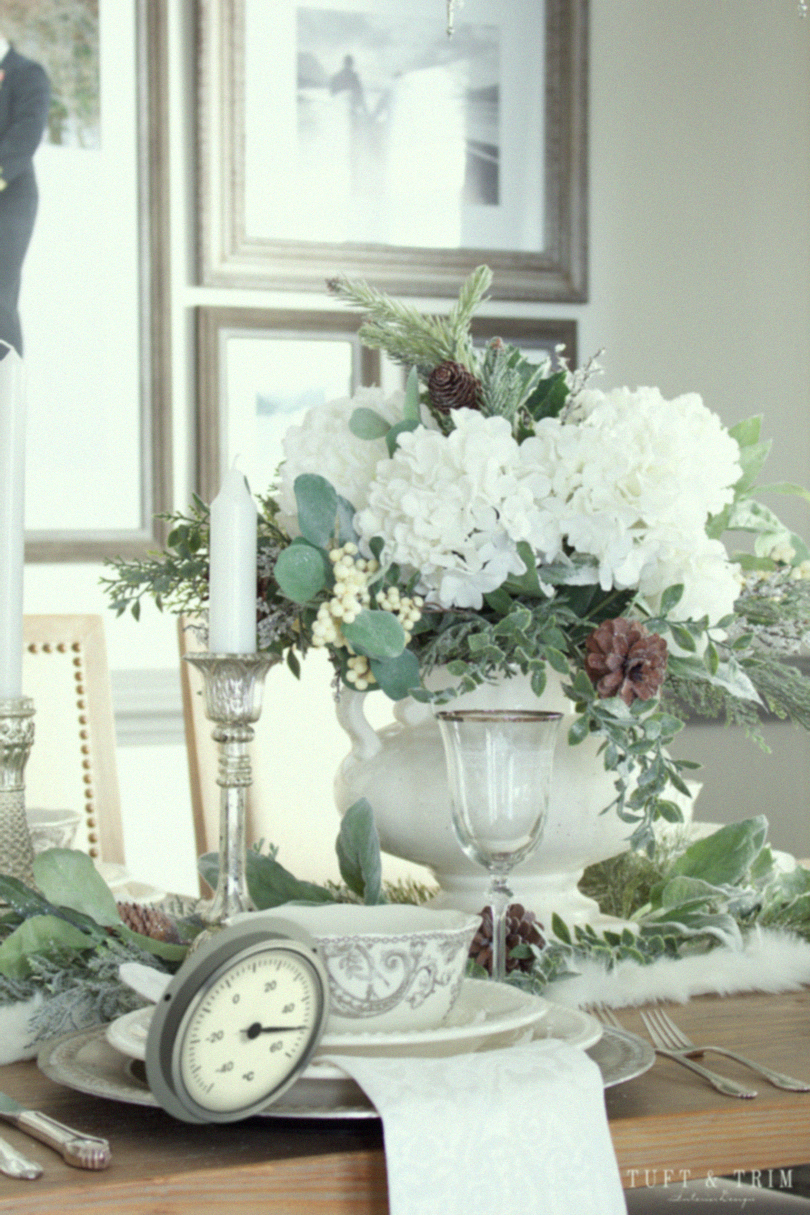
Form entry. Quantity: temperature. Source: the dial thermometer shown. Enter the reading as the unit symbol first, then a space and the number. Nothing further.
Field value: °C 50
